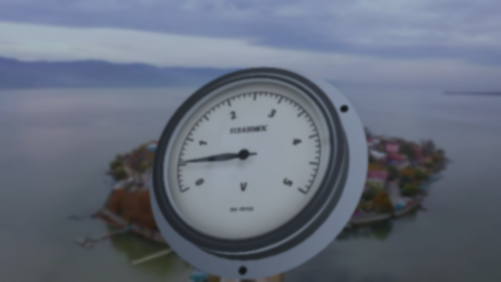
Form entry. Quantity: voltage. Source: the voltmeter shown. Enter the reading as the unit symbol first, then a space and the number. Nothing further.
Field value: V 0.5
